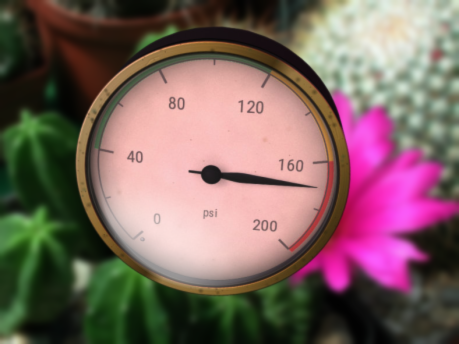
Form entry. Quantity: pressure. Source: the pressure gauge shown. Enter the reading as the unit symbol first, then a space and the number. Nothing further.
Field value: psi 170
